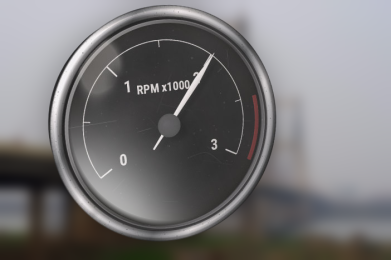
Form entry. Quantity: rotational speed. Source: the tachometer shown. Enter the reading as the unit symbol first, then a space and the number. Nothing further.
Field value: rpm 2000
